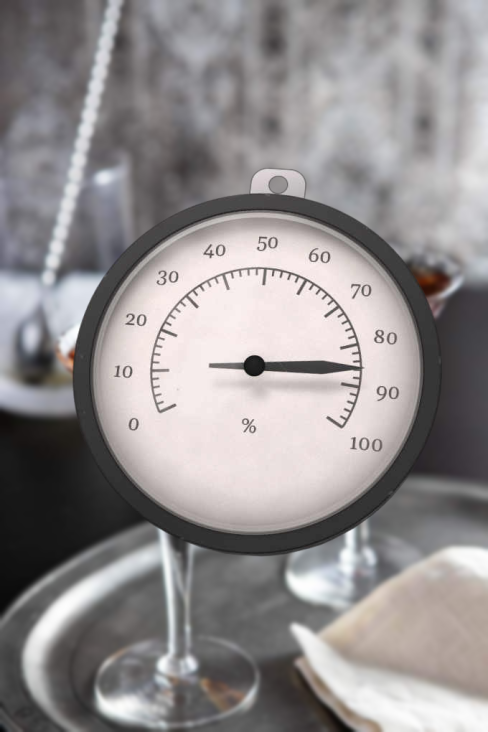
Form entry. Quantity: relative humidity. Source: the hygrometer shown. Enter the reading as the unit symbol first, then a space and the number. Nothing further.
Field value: % 86
